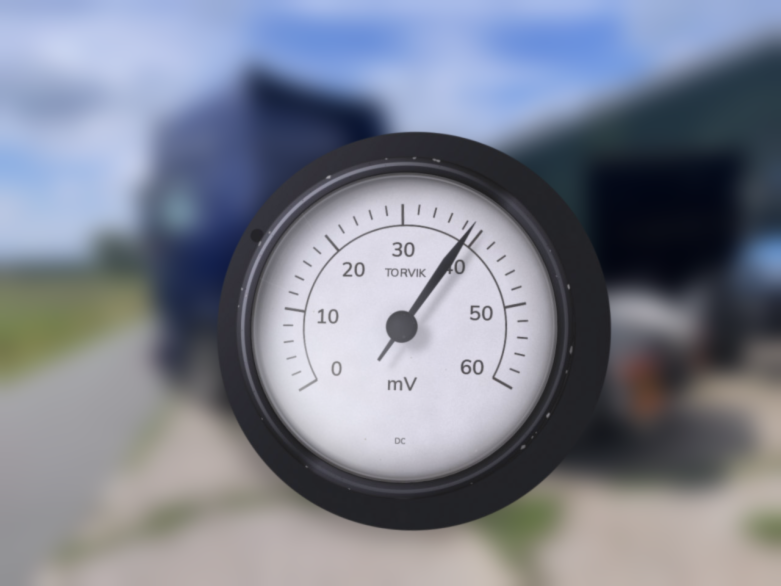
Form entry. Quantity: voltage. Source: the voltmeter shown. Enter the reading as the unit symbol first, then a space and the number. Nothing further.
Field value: mV 39
